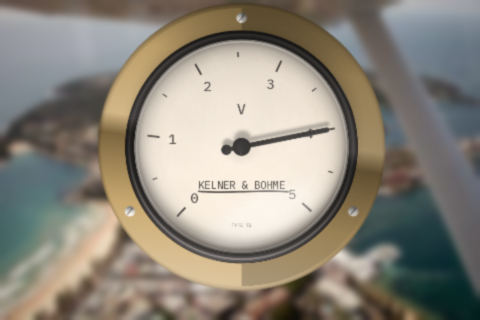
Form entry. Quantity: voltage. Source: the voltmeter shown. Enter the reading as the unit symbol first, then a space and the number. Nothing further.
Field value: V 4
